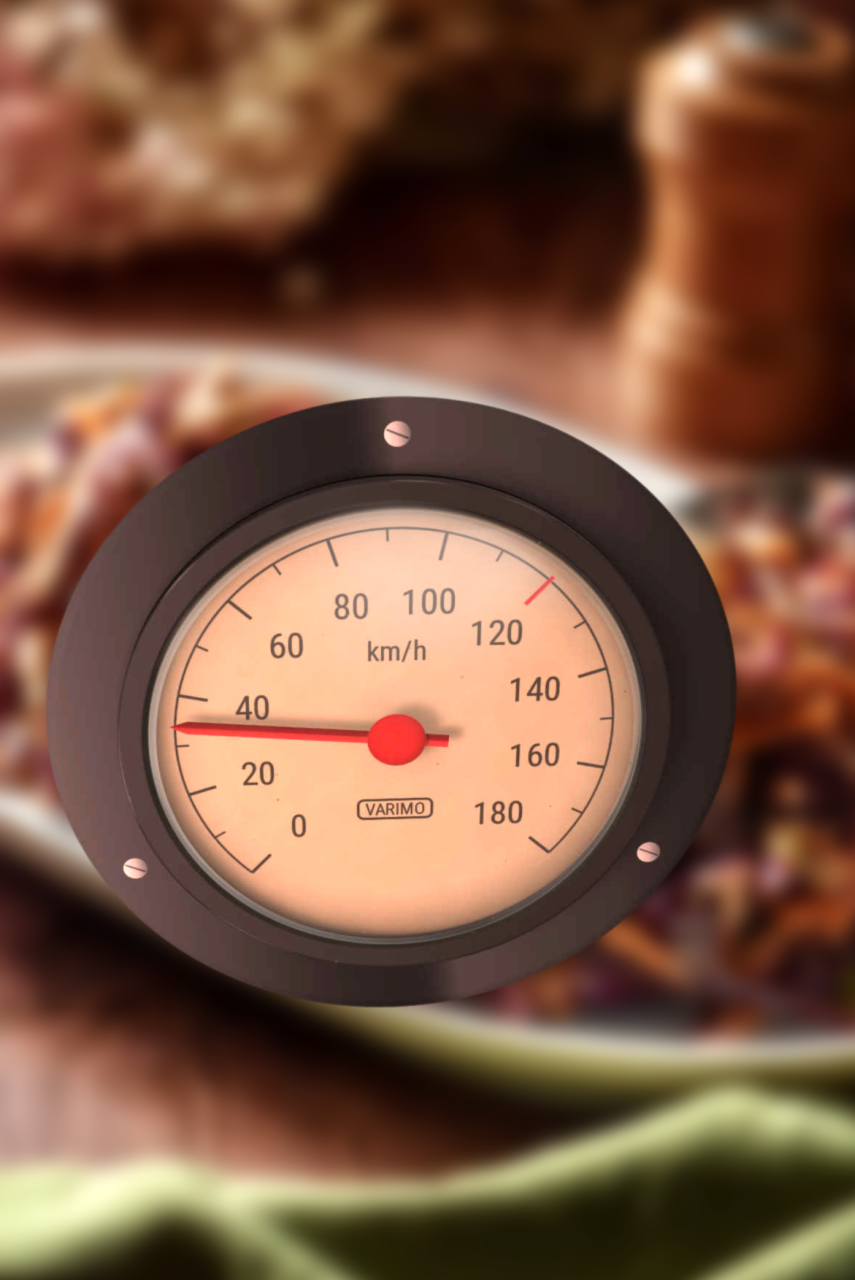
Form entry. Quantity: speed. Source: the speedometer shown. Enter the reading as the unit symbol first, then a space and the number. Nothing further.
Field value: km/h 35
